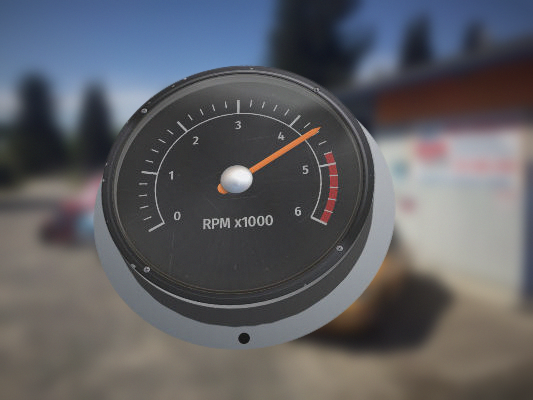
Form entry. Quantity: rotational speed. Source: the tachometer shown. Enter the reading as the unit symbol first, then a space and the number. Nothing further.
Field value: rpm 4400
